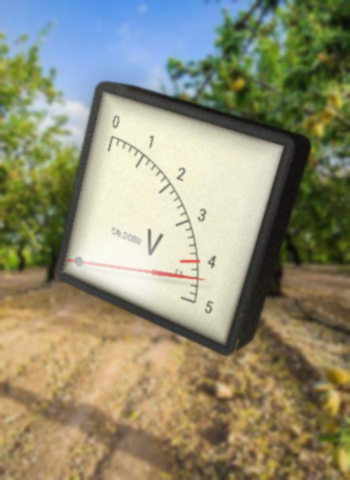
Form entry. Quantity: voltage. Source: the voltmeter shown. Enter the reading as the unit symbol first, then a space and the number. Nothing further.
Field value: V 4.4
